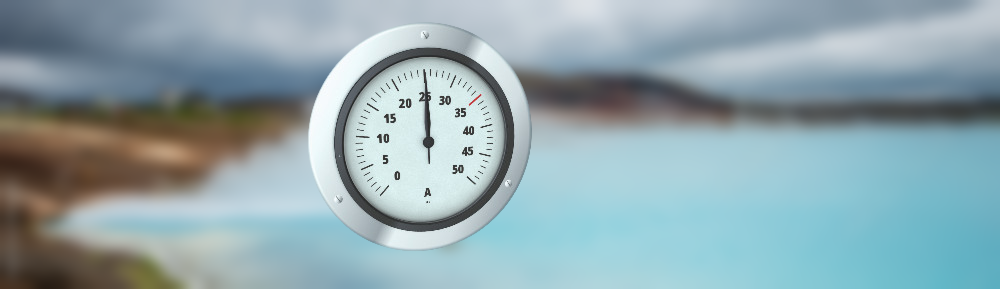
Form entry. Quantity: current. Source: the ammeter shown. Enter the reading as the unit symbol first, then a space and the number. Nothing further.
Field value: A 25
